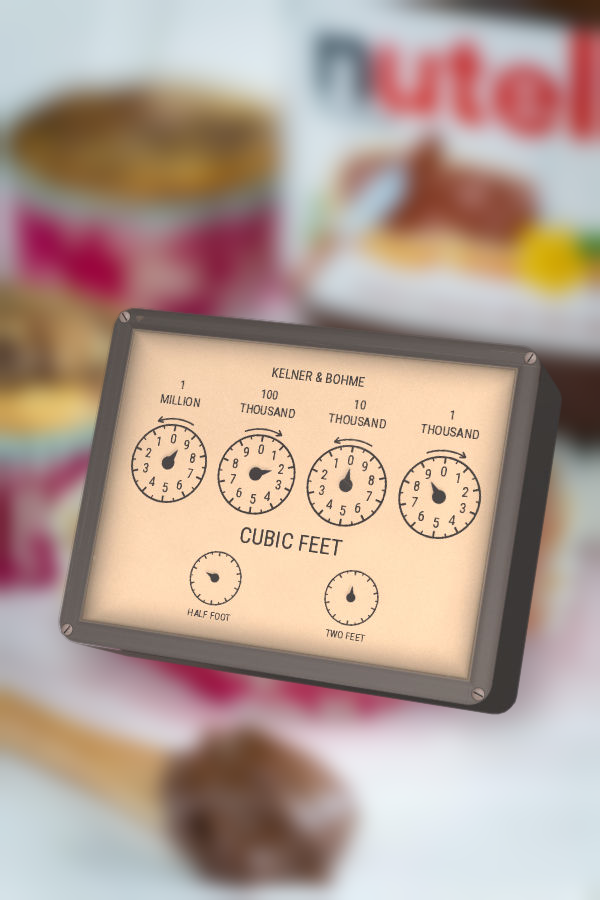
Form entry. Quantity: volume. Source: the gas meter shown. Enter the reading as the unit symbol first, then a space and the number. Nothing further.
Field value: ft³ 919900
